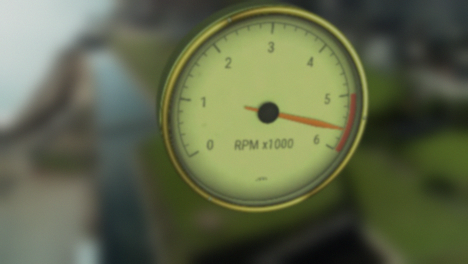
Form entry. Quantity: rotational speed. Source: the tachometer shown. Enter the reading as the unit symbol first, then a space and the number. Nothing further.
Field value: rpm 5600
